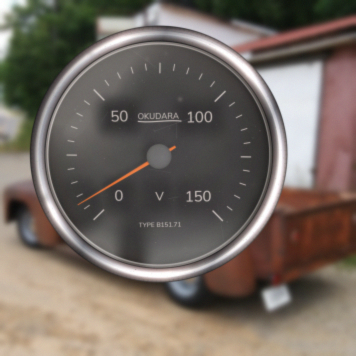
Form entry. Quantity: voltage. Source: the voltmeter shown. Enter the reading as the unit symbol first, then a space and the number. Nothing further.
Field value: V 7.5
